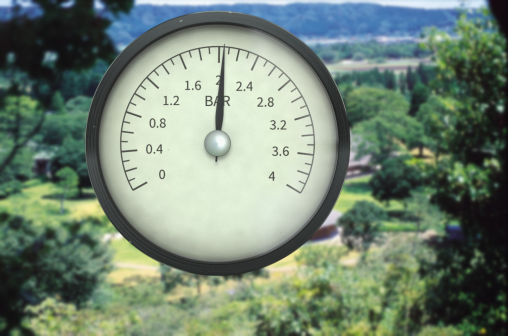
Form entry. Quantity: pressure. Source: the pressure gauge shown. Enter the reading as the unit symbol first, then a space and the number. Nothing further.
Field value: bar 2.05
